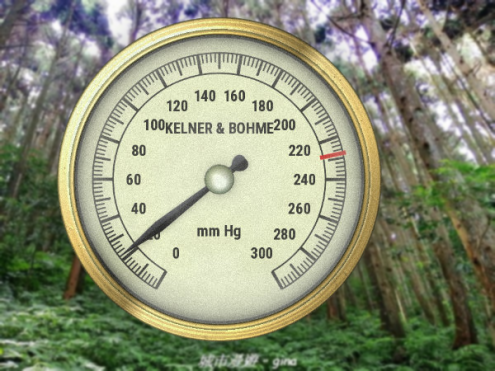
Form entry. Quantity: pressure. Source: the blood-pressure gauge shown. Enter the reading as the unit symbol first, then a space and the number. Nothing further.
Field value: mmHg 22
